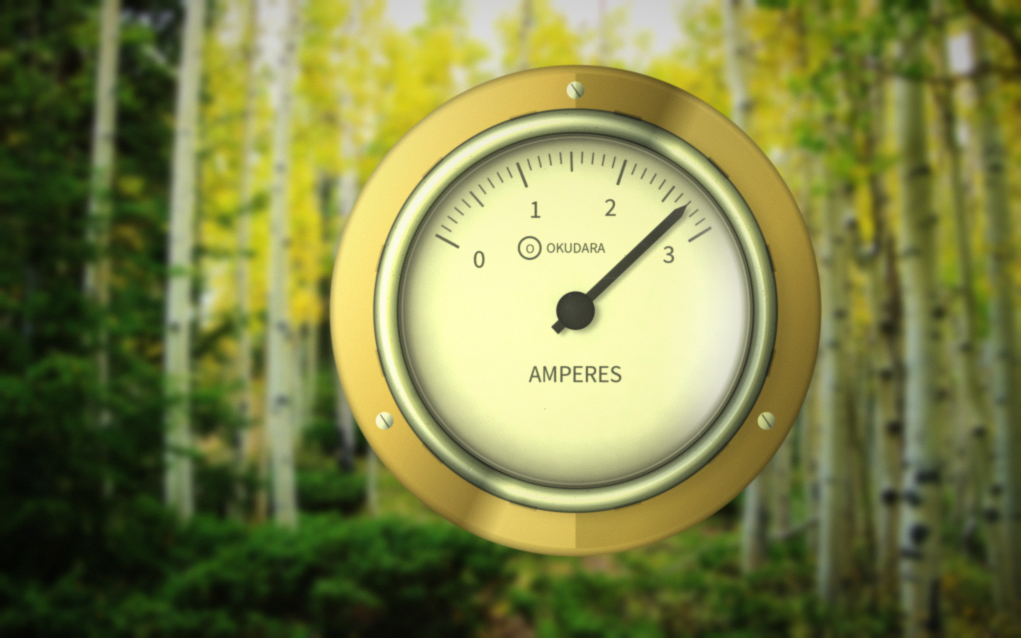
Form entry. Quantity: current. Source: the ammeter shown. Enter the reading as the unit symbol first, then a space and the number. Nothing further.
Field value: A 2.7
